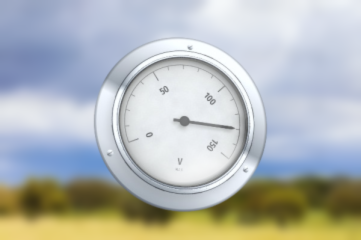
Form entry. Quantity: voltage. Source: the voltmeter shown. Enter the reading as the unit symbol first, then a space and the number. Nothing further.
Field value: V 130
